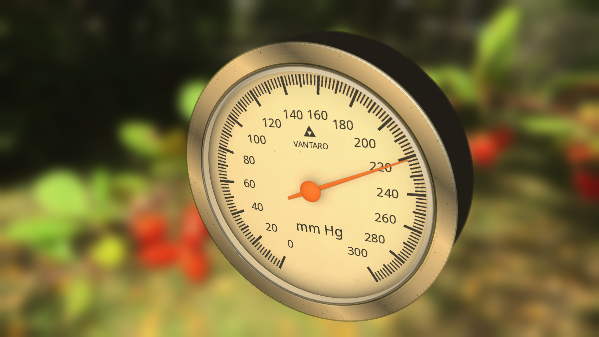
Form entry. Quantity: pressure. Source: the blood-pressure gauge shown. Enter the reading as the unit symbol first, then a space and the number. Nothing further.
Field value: mmHg 220
